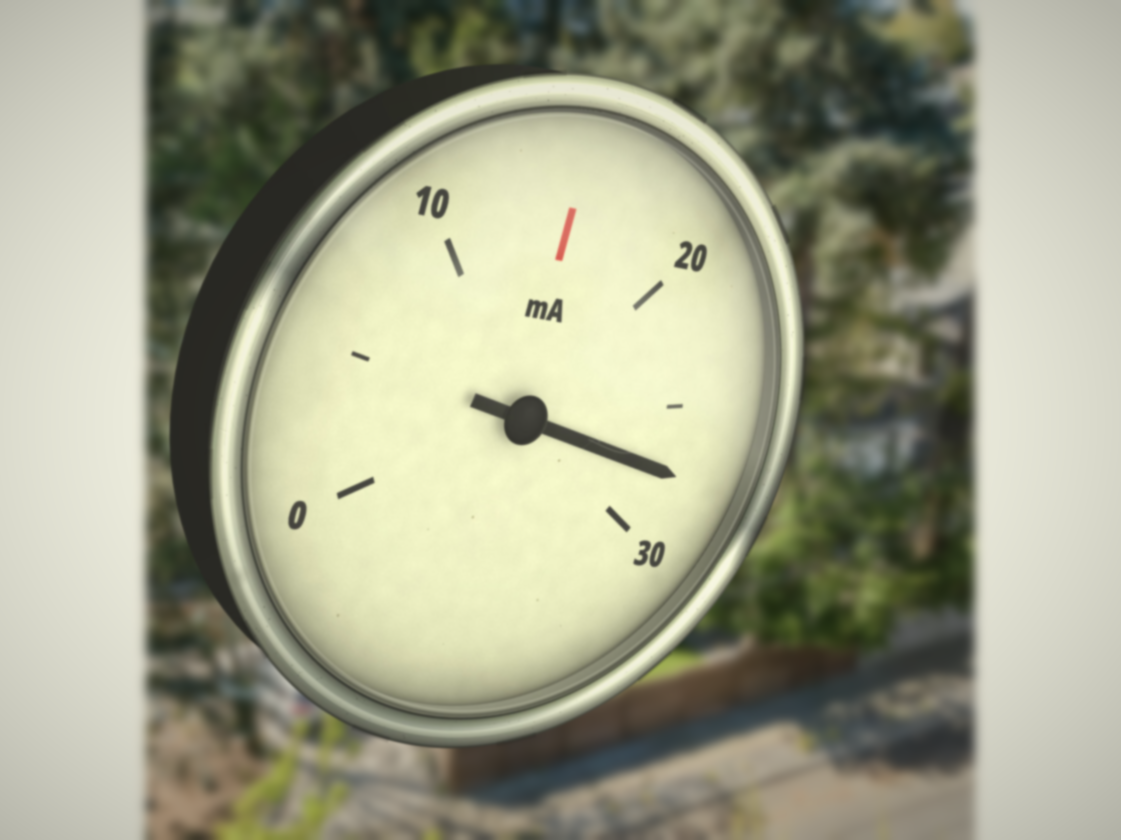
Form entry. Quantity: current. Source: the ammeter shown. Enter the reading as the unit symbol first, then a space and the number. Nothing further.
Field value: mA 27.5
